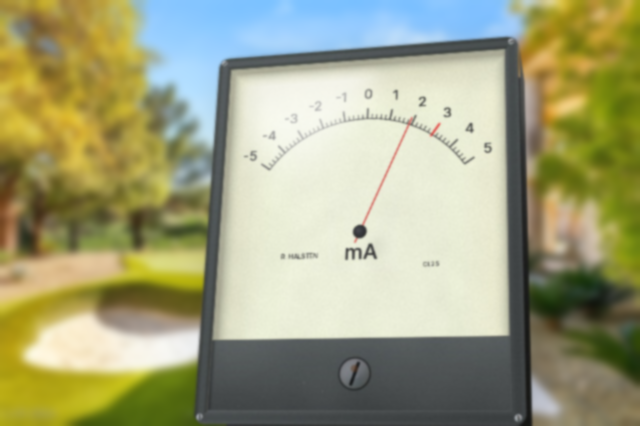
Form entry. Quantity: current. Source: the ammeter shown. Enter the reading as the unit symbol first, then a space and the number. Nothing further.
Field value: mA 2
